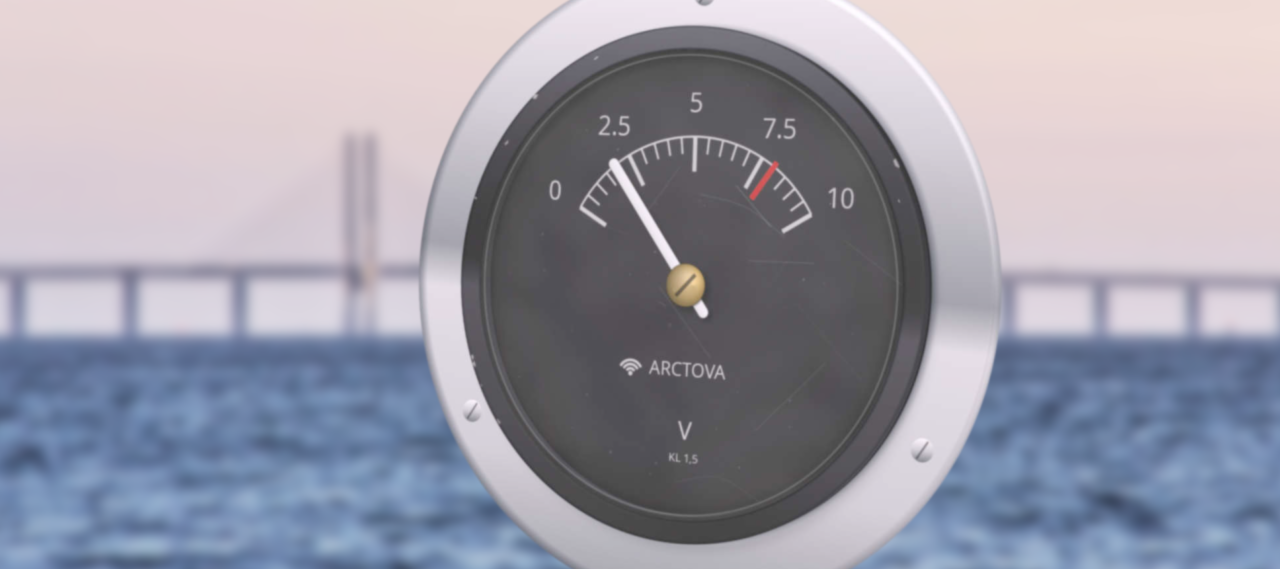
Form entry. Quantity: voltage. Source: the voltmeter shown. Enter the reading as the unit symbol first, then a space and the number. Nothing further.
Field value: V 2
